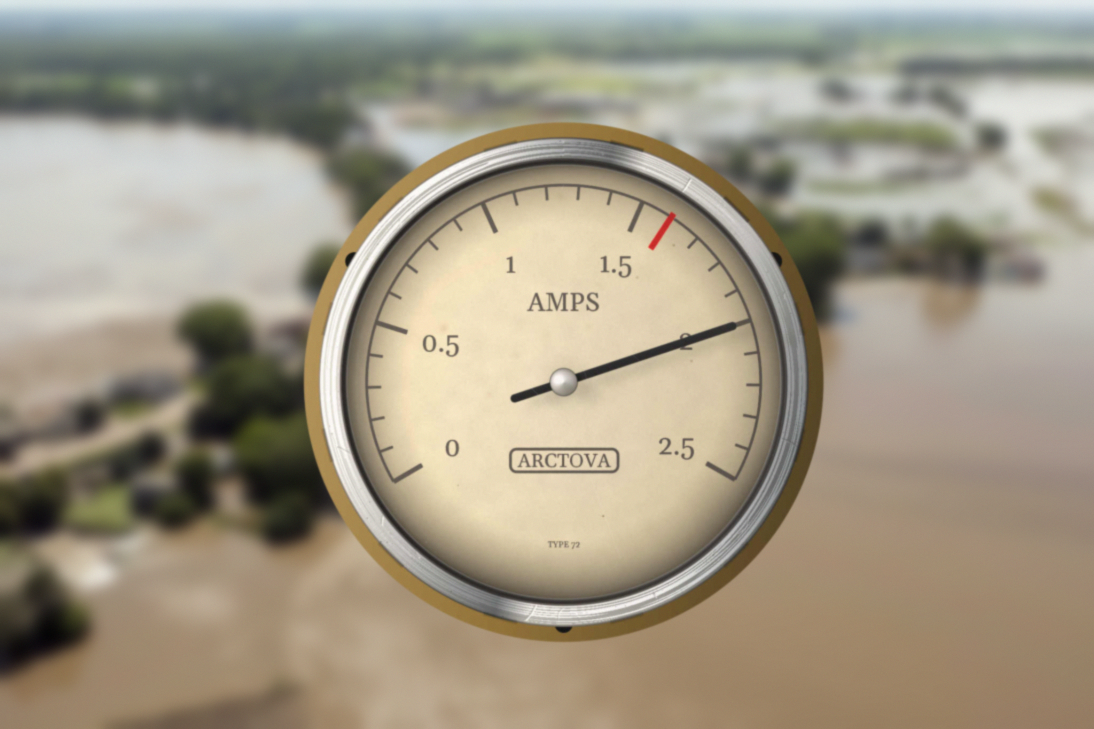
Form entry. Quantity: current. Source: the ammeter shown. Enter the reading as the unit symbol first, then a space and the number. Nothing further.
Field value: A 2
